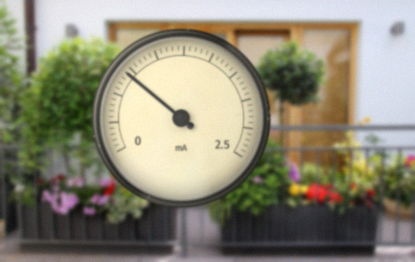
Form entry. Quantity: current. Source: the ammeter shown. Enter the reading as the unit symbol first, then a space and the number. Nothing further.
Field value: mA 0.7
